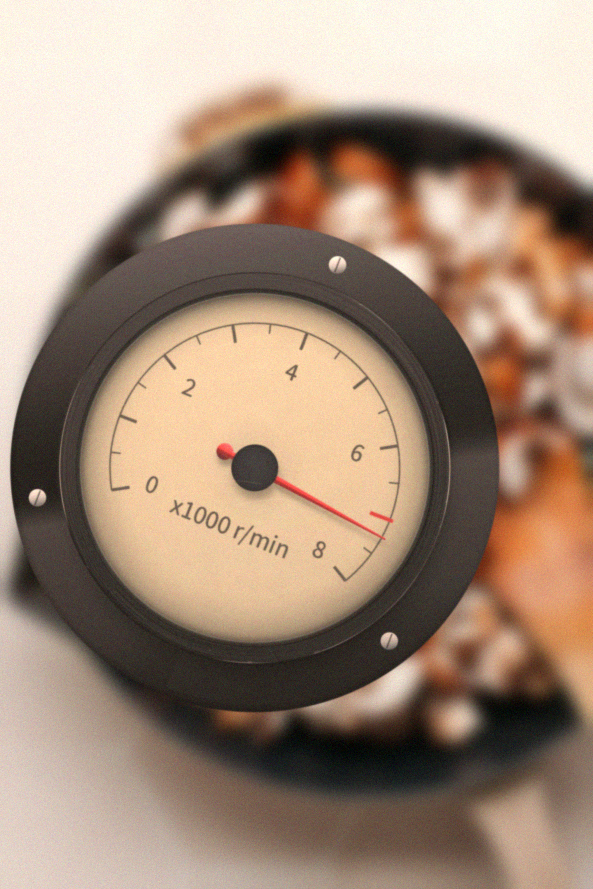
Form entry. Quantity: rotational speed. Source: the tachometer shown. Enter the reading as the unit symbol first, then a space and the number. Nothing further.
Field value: rpm 7250
